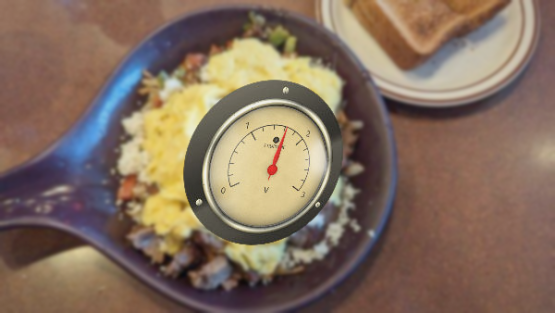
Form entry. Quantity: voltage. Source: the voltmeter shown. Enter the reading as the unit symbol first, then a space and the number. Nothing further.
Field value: V 1.6
